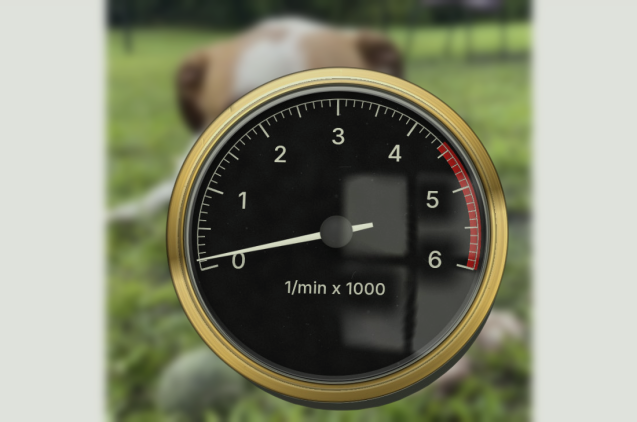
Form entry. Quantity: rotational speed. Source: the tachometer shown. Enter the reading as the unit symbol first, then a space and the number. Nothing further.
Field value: rpm 100
